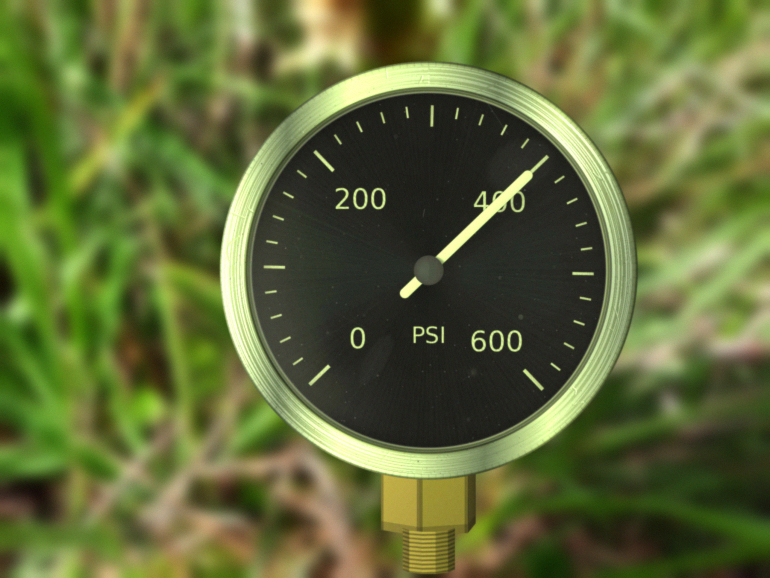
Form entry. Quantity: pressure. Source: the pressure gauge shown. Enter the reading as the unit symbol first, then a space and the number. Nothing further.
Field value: psi 400
